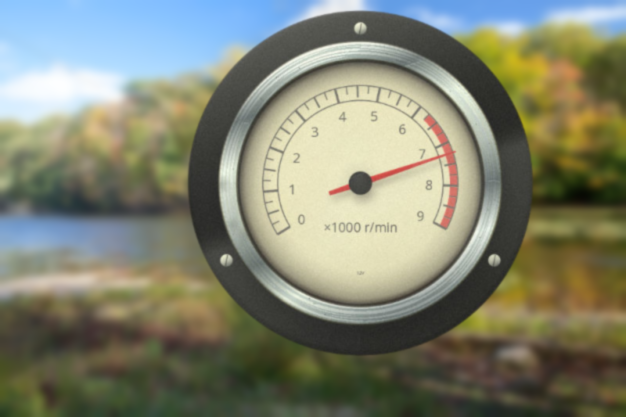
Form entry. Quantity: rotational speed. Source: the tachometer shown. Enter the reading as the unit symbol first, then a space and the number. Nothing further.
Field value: rpm 7250
